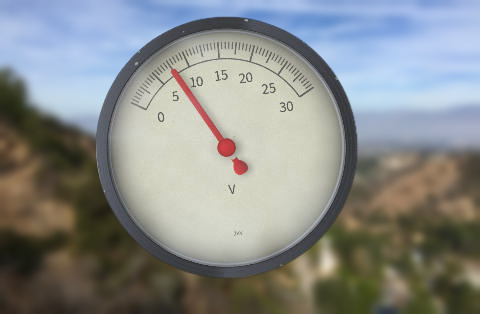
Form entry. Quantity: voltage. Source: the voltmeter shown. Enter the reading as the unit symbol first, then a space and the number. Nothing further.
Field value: V 7.5
